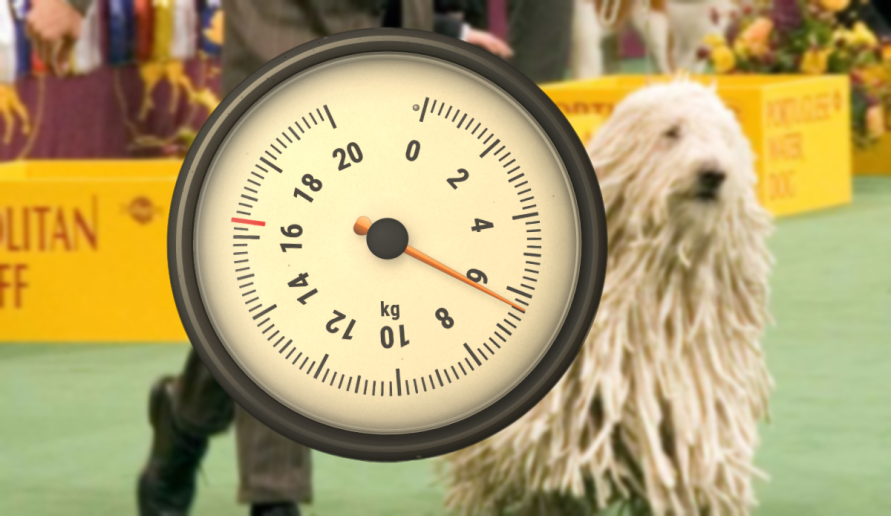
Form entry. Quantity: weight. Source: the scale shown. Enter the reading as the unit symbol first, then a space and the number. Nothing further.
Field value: kg 6.4
